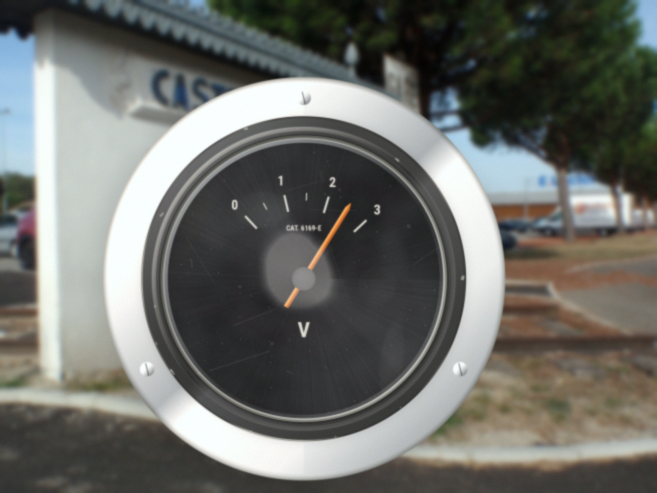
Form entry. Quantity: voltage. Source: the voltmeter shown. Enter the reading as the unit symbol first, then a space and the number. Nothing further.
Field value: V 2.5
